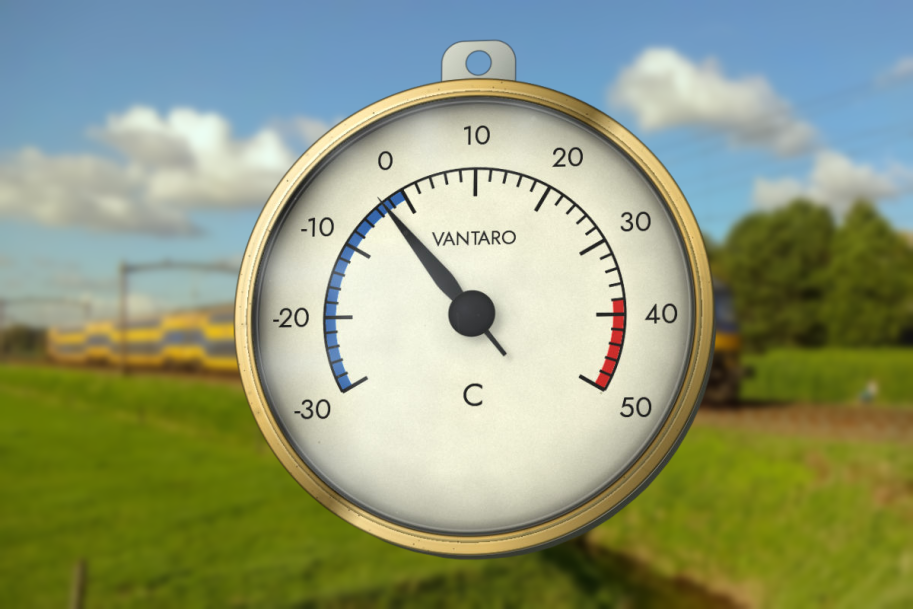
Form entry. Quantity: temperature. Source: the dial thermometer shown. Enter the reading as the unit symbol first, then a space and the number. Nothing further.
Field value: °C -3
